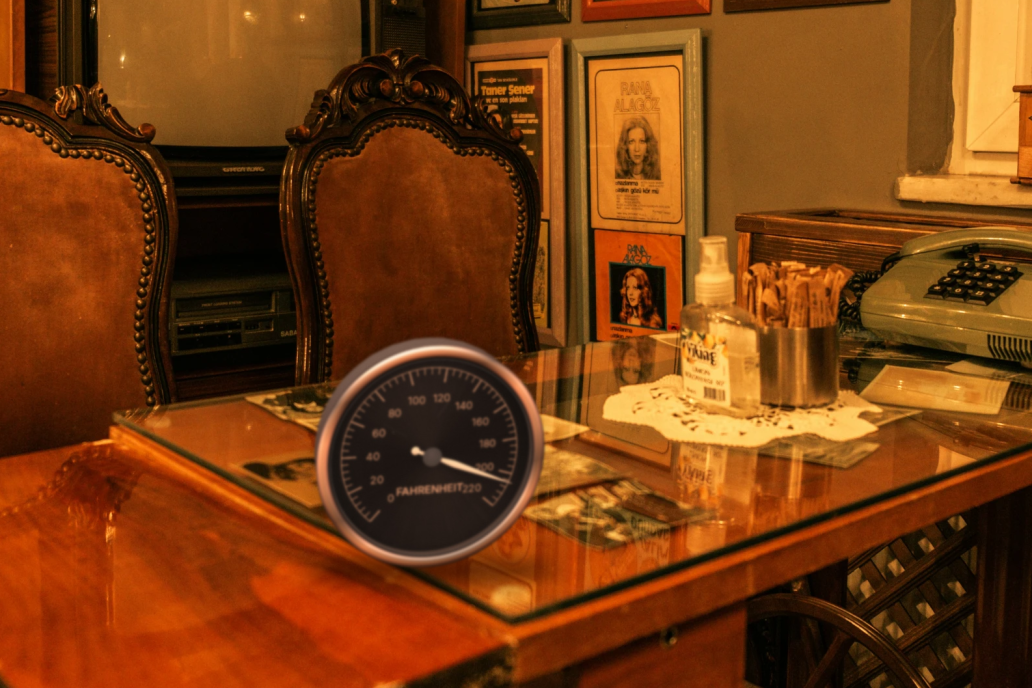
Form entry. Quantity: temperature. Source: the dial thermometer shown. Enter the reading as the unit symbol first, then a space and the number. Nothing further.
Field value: °F 204
